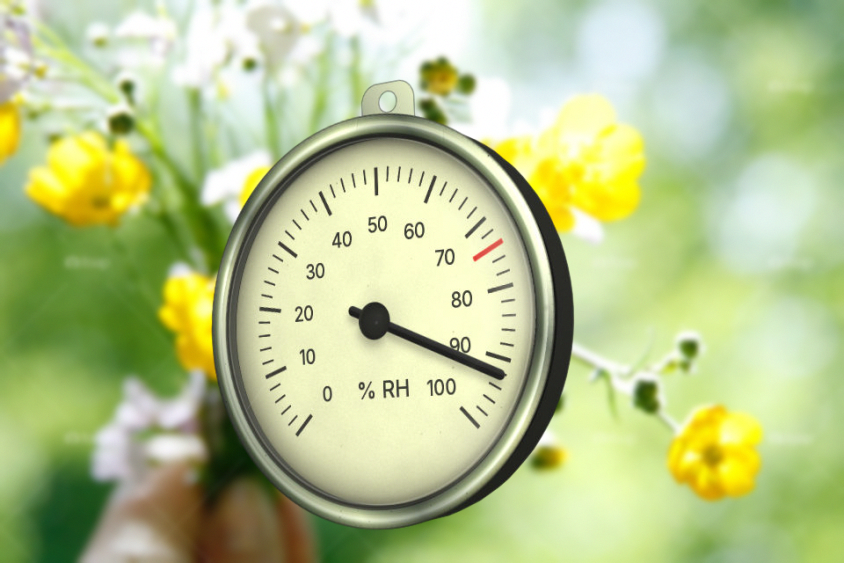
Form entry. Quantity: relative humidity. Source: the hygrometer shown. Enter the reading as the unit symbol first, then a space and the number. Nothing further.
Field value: % 92
